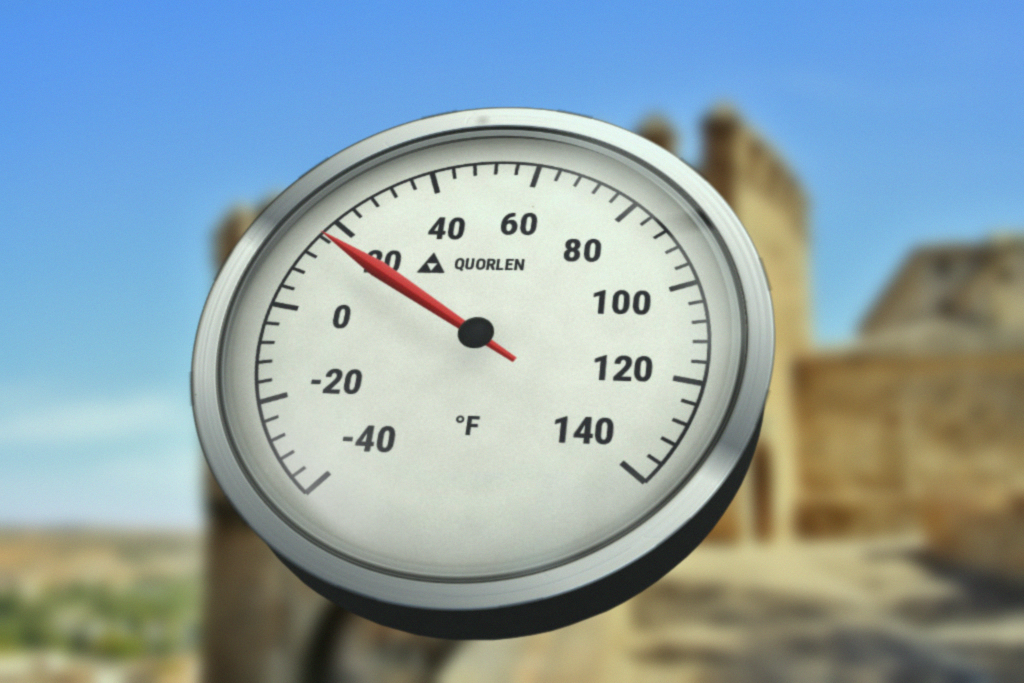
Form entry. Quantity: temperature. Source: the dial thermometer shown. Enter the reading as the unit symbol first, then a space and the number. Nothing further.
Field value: °F 16
